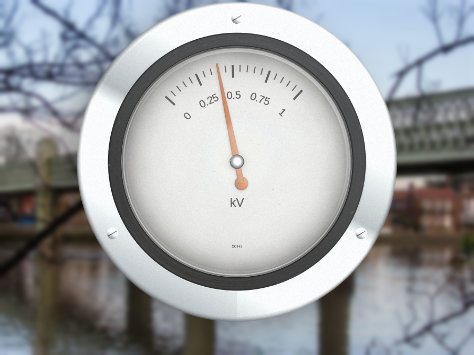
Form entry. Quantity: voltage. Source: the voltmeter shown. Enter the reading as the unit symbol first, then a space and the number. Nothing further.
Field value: kV 0.4
